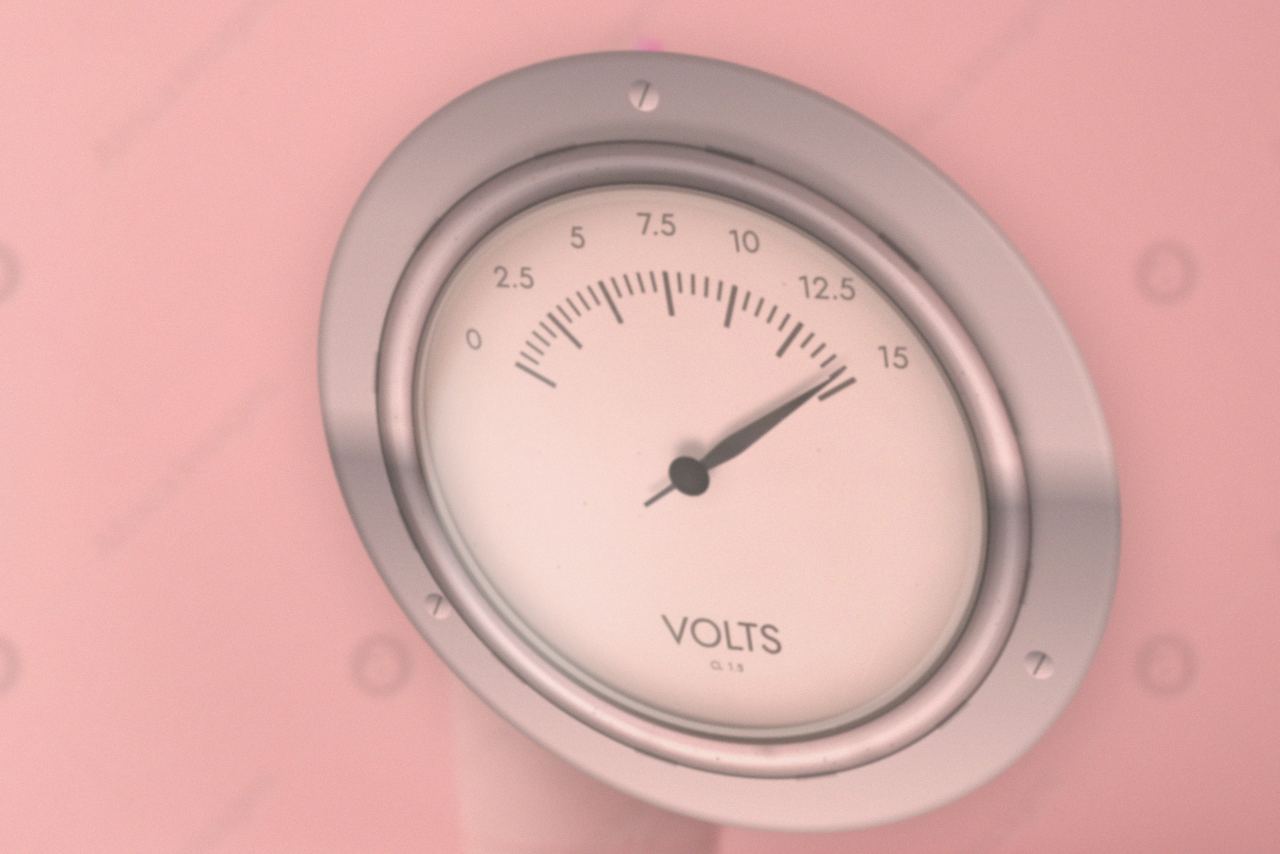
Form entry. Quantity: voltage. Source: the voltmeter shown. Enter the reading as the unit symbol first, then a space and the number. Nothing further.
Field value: V 14.5
